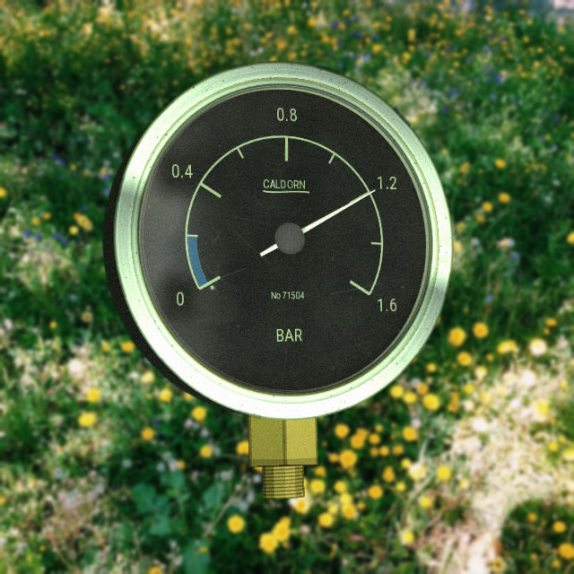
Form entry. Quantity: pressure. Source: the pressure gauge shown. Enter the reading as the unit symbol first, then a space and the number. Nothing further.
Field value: bar 1.2
